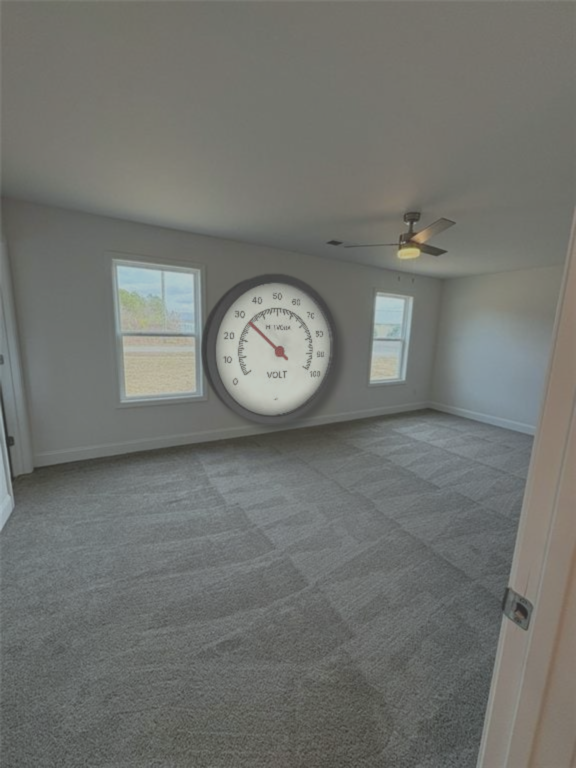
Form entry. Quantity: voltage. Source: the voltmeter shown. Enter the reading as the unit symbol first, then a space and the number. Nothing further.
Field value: V 30
